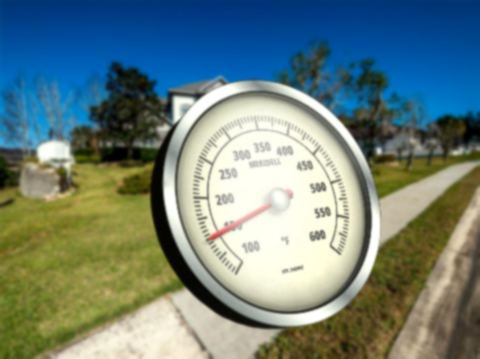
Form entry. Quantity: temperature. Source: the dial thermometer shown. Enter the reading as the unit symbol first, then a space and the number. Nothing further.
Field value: °F 150
